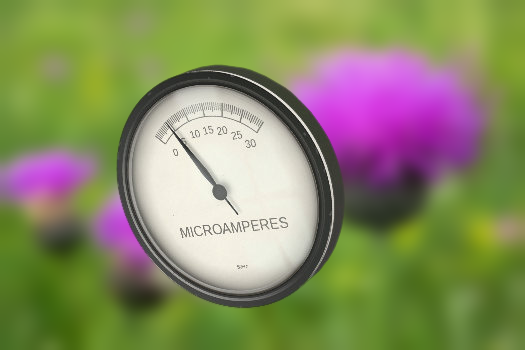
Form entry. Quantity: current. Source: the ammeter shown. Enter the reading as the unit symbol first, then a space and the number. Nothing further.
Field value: µA 5
